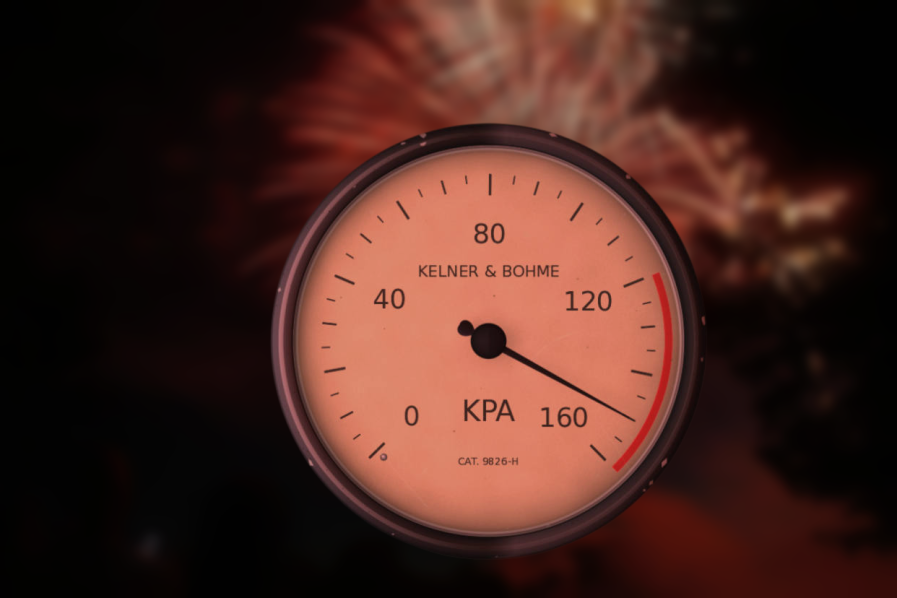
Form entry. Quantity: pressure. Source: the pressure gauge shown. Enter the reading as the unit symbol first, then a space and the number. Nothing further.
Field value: kPa 150
